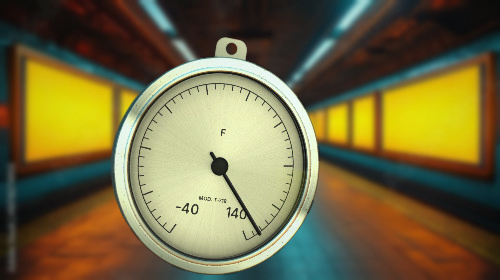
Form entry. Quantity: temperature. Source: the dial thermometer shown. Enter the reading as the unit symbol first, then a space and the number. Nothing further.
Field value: °F 134
